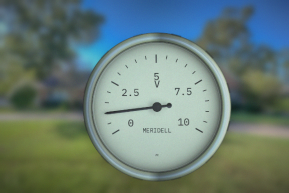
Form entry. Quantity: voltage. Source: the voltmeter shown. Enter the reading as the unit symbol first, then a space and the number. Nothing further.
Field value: V 1
